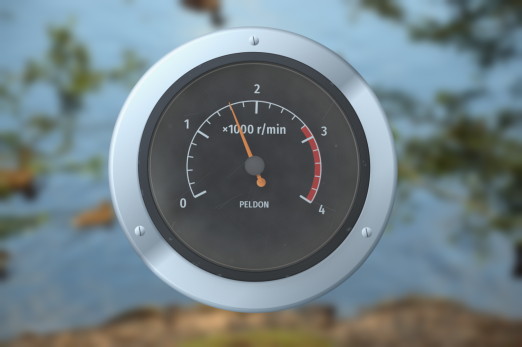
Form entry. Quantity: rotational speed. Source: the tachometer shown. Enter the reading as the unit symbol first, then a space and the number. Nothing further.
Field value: rpm 1600
